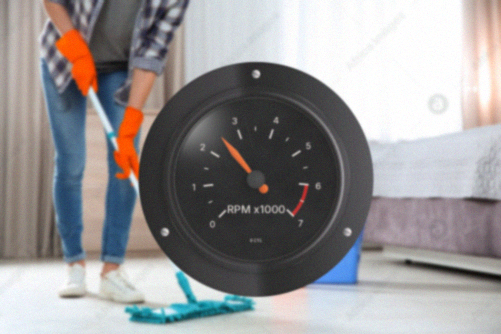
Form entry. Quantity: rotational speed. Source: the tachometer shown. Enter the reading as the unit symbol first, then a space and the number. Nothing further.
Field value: rpm 2500
